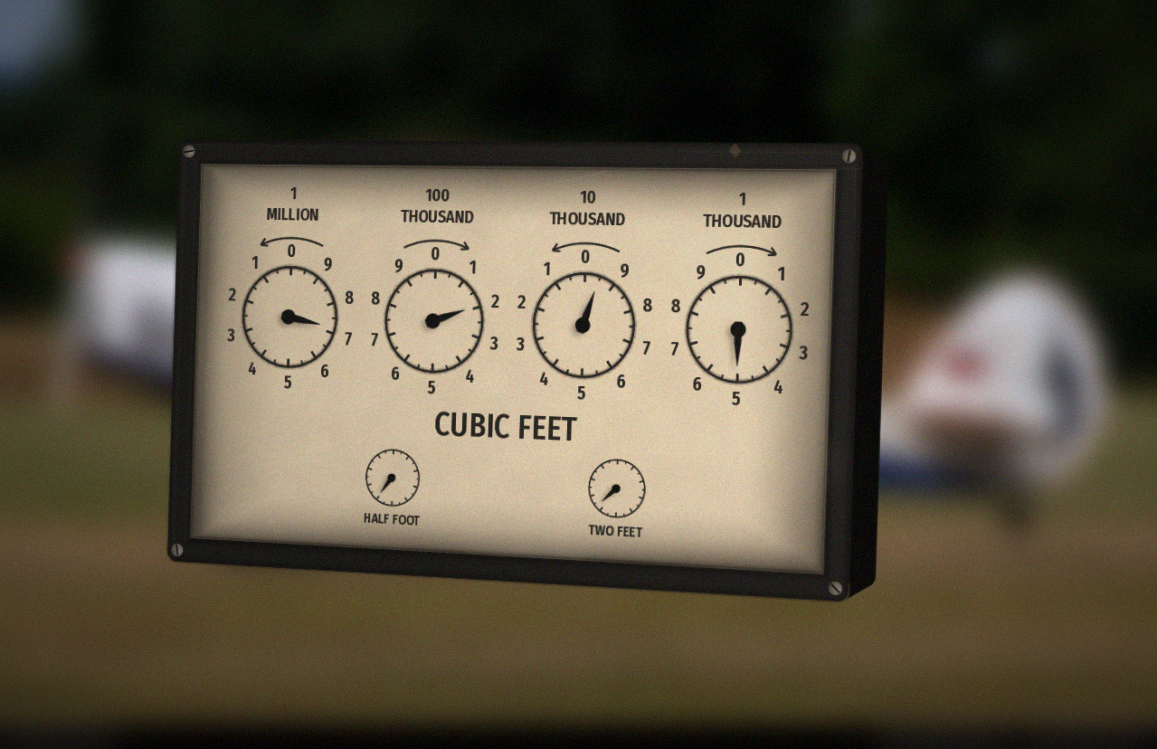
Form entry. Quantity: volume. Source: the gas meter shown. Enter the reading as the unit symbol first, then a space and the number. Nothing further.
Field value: ft³ 719500
